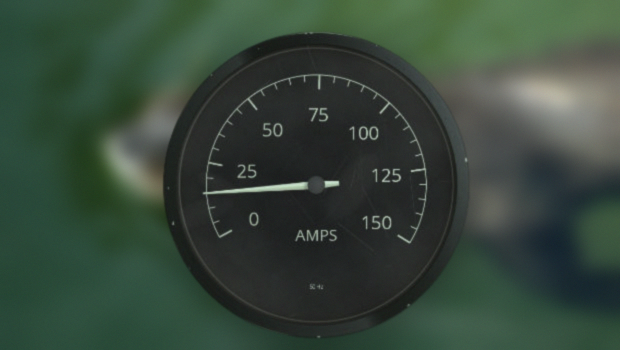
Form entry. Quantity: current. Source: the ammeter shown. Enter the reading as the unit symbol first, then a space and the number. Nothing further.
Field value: A 15
